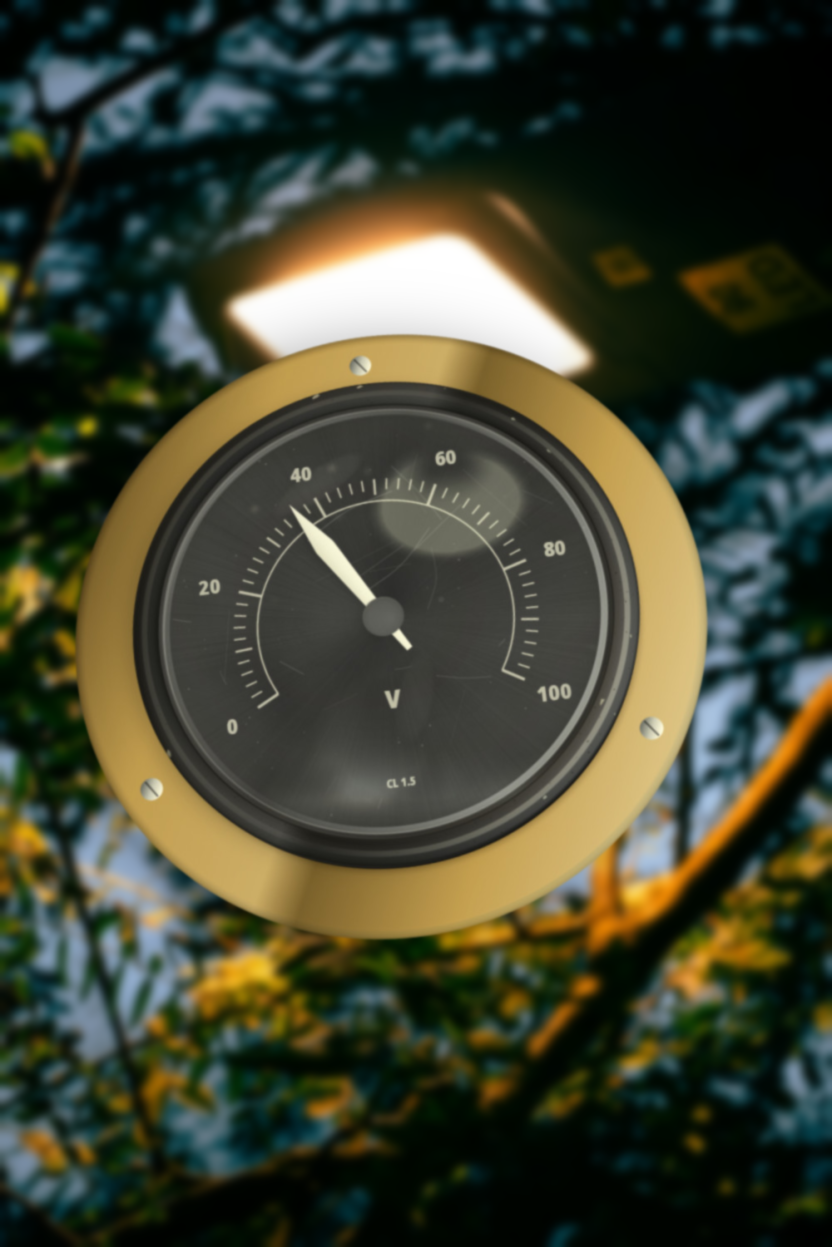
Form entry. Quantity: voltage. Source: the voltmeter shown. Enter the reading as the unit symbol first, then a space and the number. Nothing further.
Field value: V 36
